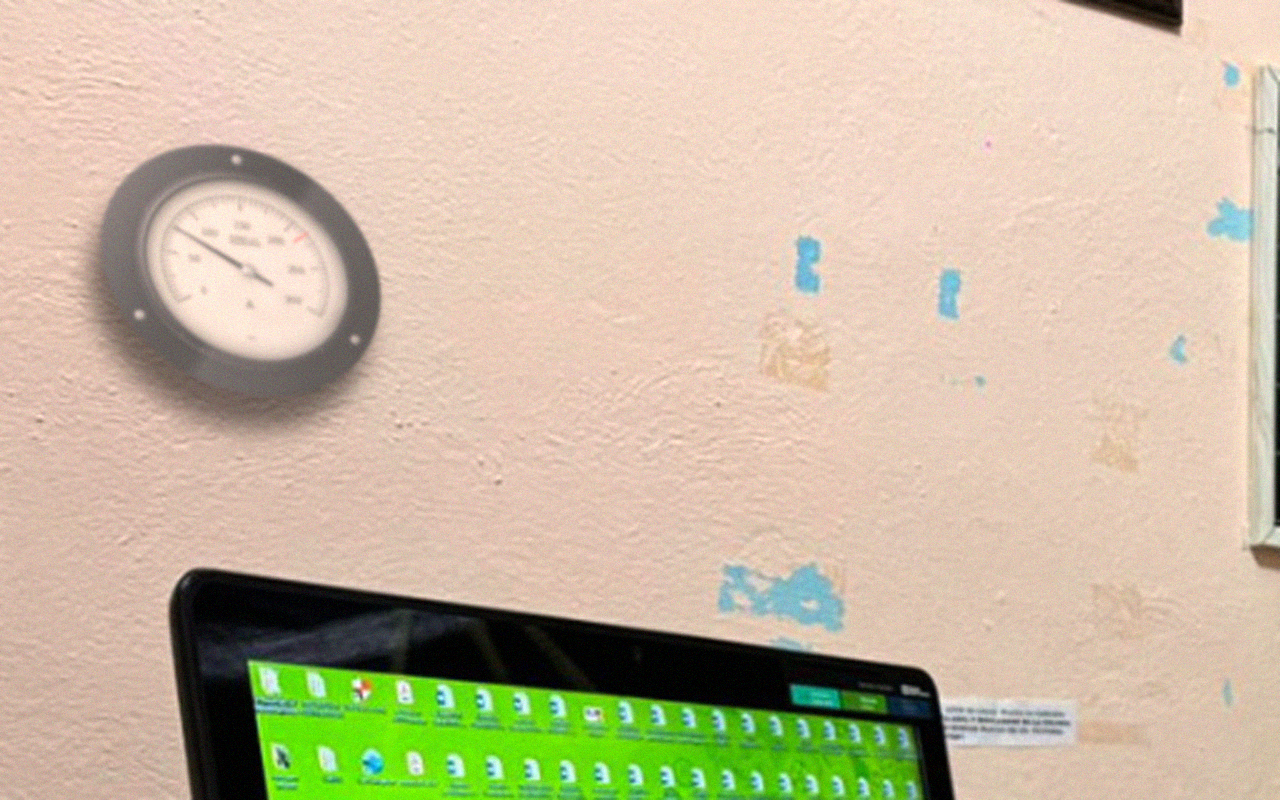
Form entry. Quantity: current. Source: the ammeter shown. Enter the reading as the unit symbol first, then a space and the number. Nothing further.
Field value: A 75
